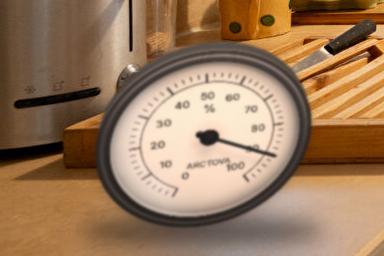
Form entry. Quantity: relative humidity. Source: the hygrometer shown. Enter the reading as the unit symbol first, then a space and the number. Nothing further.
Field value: % 90
